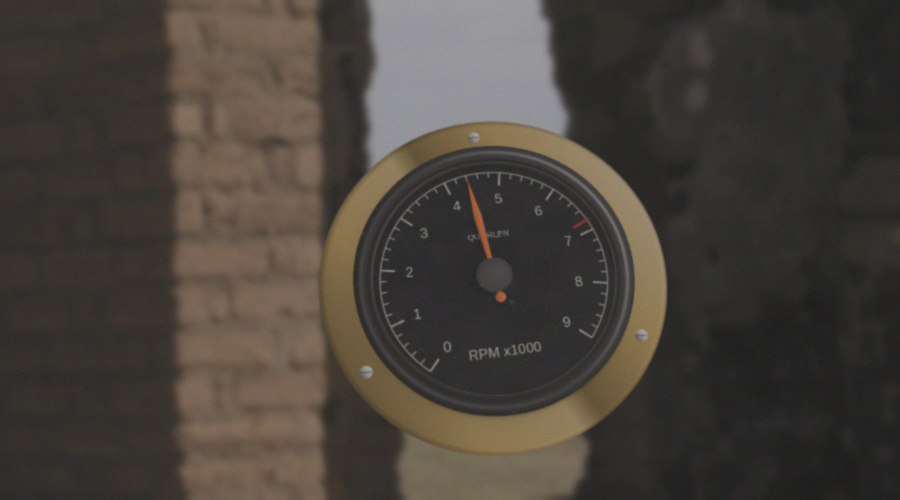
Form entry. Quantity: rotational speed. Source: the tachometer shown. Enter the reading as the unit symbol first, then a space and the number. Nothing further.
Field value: rpm 4400
